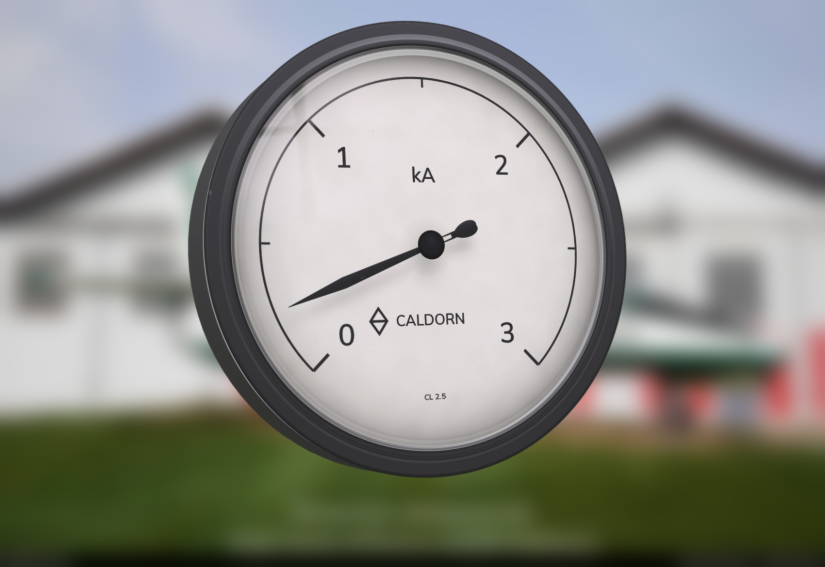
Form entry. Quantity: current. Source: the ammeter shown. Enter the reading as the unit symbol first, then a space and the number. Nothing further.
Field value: kA 0.25
